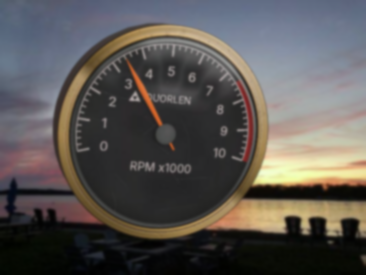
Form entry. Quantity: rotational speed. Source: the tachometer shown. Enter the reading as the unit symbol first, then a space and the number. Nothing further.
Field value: rpm 3400
